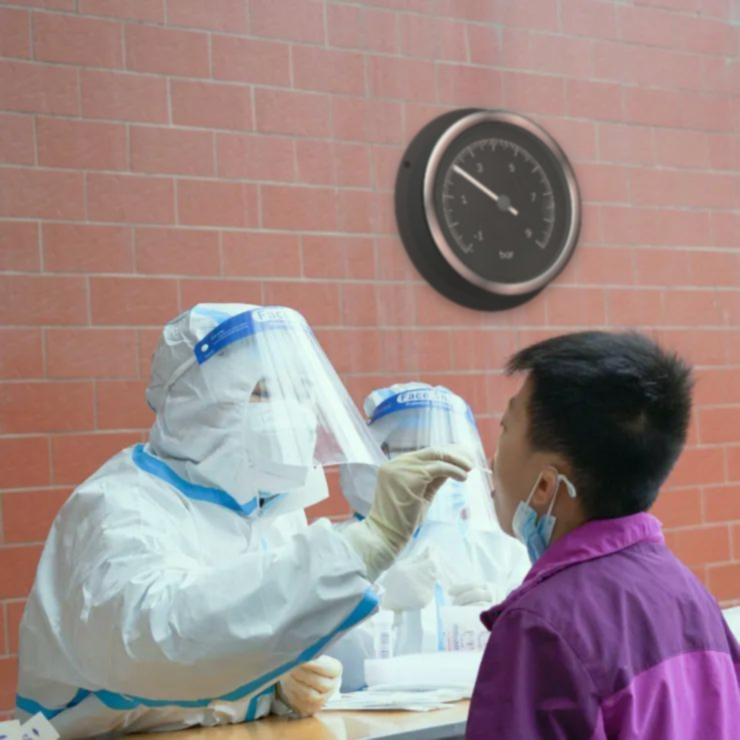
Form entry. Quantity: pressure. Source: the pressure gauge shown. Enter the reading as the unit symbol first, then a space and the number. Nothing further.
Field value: bar 2
